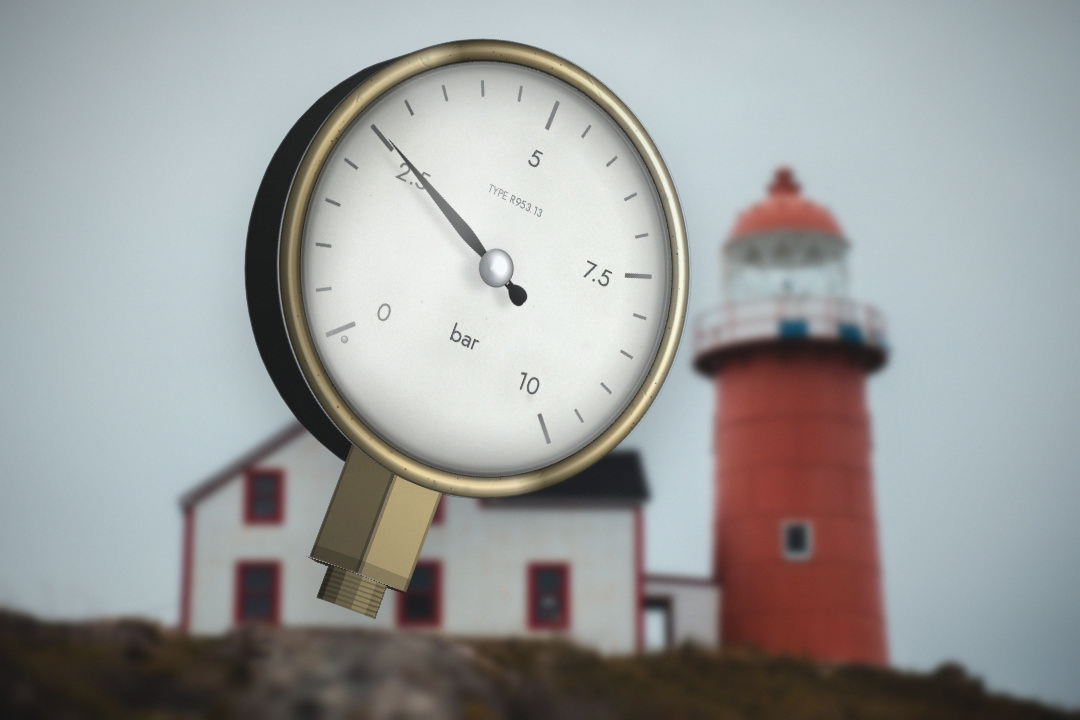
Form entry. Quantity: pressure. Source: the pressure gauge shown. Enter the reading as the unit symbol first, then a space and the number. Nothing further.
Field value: bar 2.5
